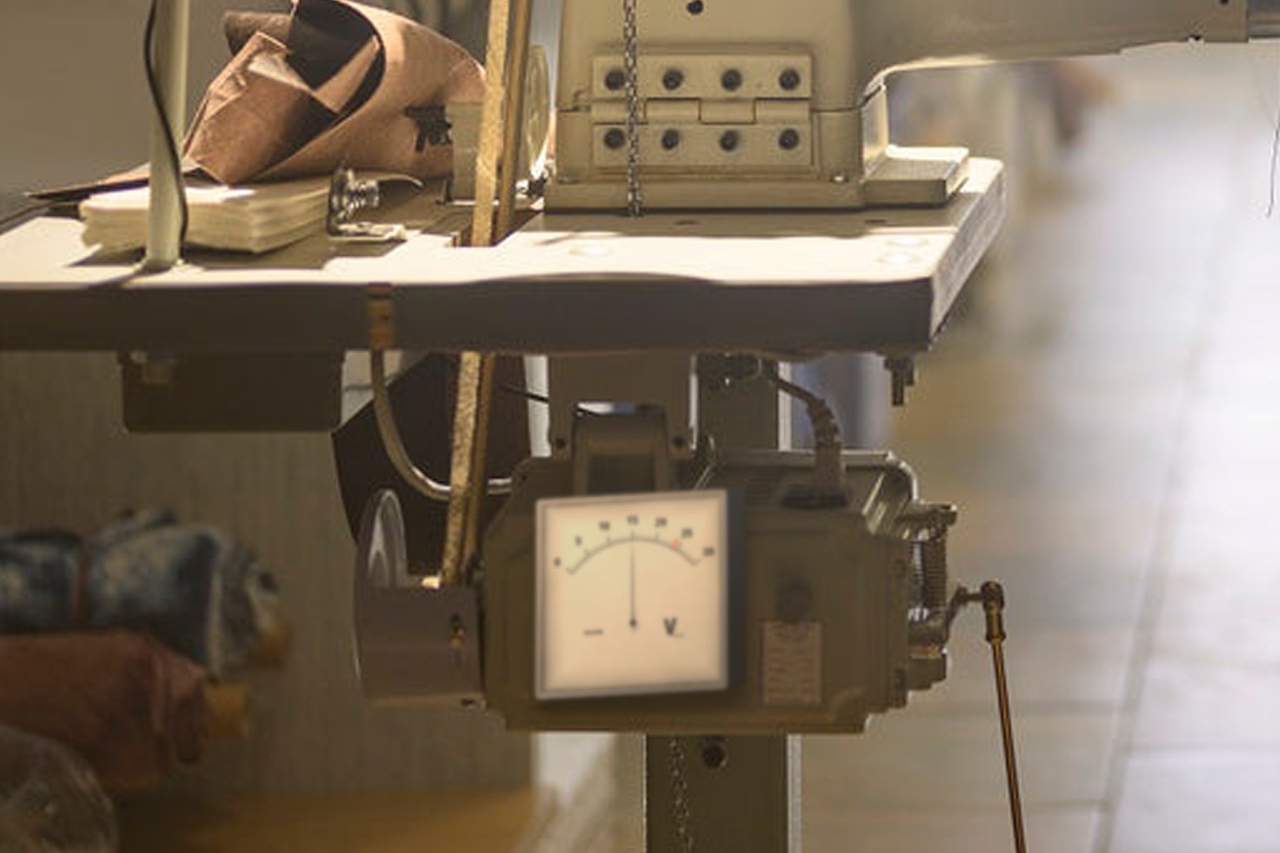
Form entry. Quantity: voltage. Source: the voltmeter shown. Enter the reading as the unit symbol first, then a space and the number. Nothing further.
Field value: V 15
